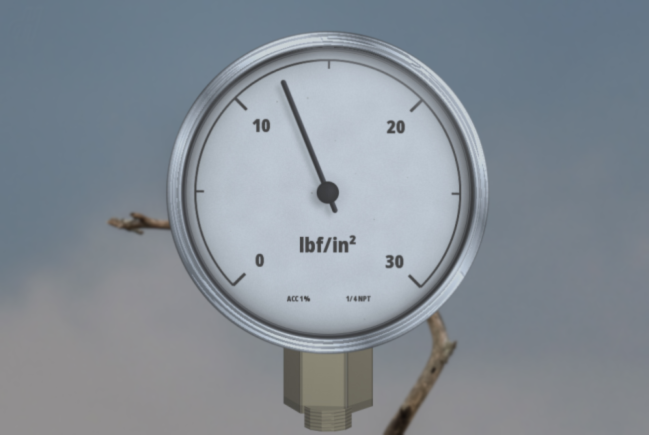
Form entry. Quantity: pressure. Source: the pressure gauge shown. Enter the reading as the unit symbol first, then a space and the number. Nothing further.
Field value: psi 12.5
